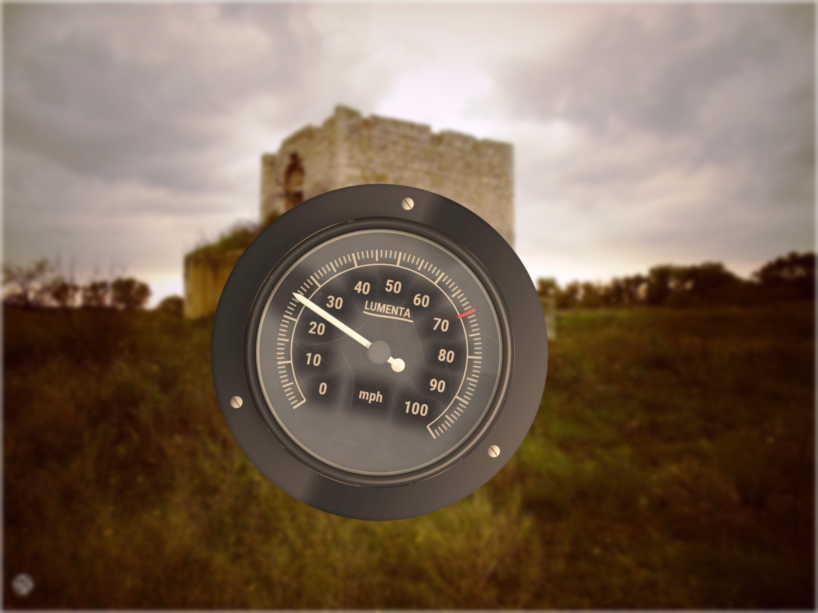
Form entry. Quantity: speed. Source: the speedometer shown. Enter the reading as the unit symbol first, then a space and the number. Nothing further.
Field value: mph 25
